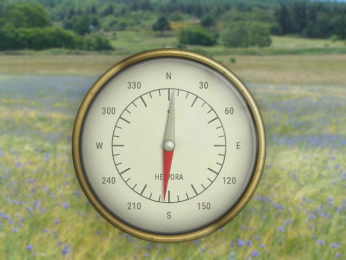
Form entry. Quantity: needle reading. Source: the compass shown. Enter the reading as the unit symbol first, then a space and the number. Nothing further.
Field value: ° 185
